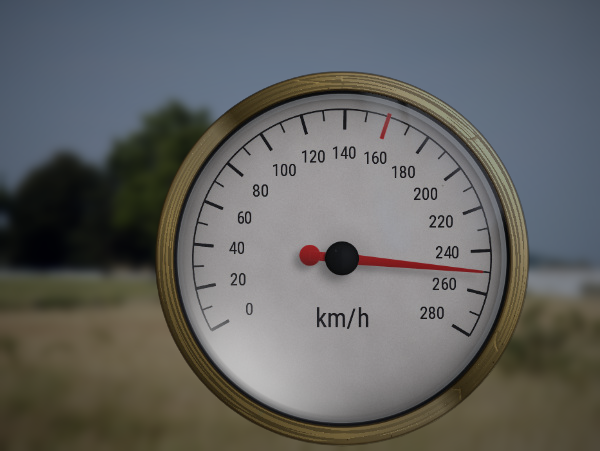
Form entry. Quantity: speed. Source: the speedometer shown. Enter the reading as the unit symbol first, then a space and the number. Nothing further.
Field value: km/h 250
